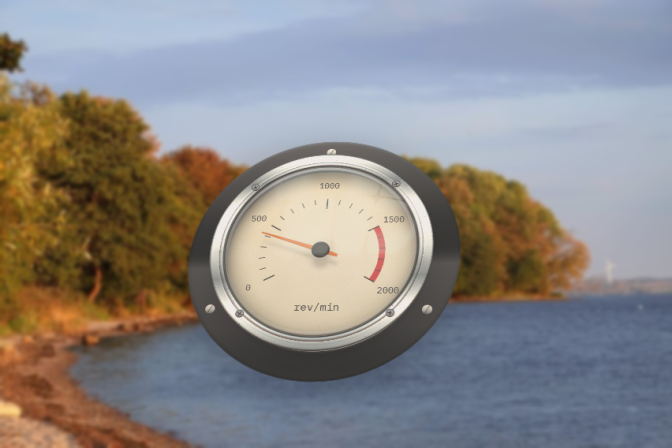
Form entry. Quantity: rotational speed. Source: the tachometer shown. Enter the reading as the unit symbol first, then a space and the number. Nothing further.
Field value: rpm 400
